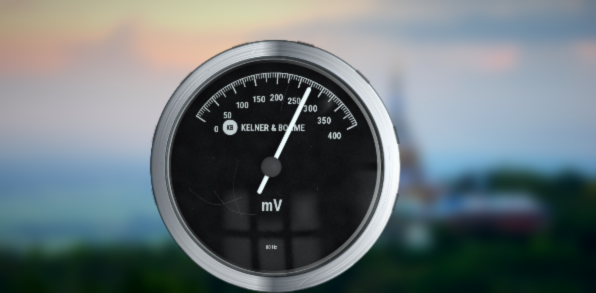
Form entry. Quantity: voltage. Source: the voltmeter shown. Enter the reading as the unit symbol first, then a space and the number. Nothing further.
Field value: mV 275
